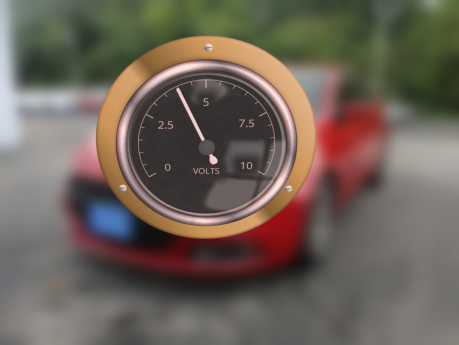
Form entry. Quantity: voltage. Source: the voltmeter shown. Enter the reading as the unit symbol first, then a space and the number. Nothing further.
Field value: V 4
